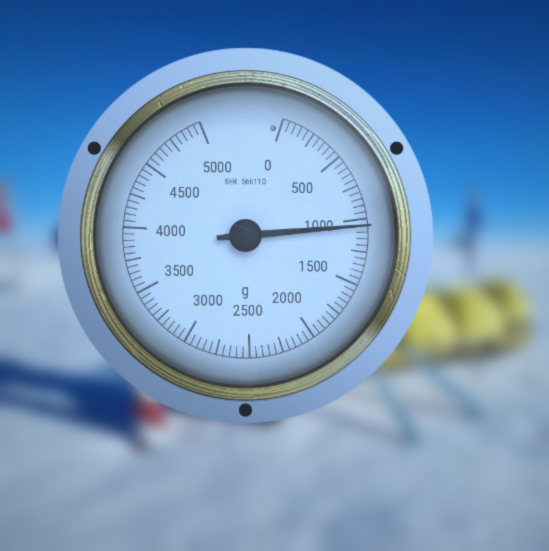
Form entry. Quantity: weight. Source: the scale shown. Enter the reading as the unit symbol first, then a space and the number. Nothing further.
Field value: g 1050
